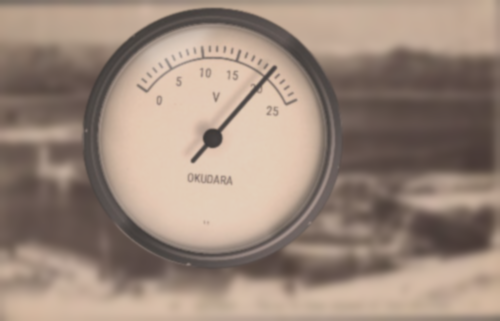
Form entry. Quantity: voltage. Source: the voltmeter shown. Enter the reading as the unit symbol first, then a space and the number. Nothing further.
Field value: V 20
